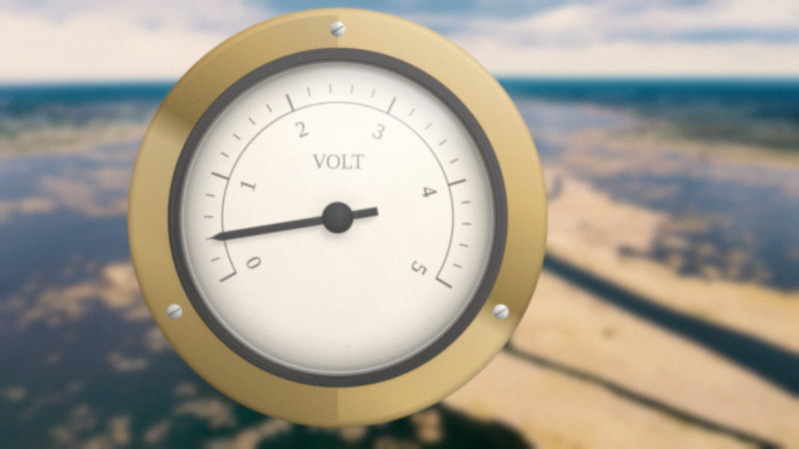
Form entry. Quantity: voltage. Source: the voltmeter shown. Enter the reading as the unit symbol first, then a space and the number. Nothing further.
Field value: V 0.4
